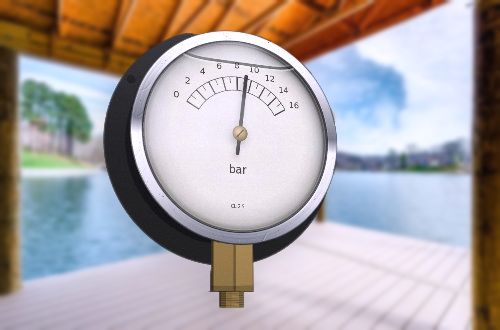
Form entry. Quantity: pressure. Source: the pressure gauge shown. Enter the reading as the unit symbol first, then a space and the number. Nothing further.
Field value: bar 9
